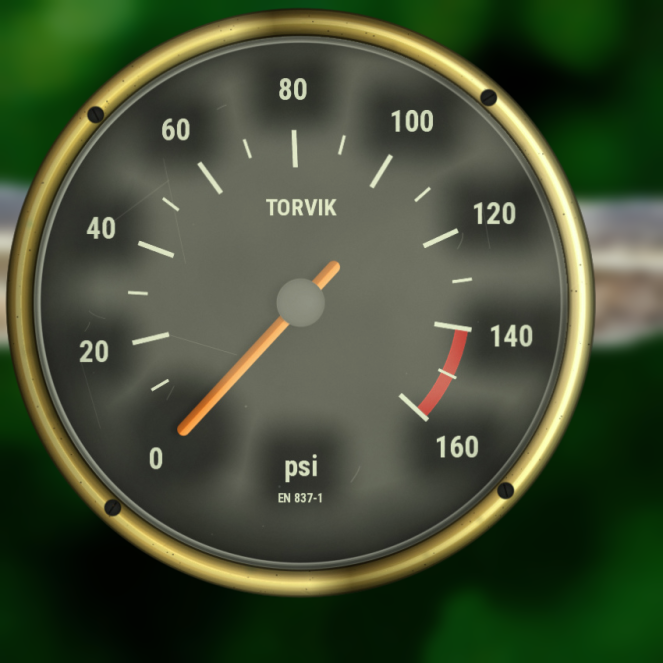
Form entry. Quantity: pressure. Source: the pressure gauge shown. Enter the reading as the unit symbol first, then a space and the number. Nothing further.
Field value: psi 0
